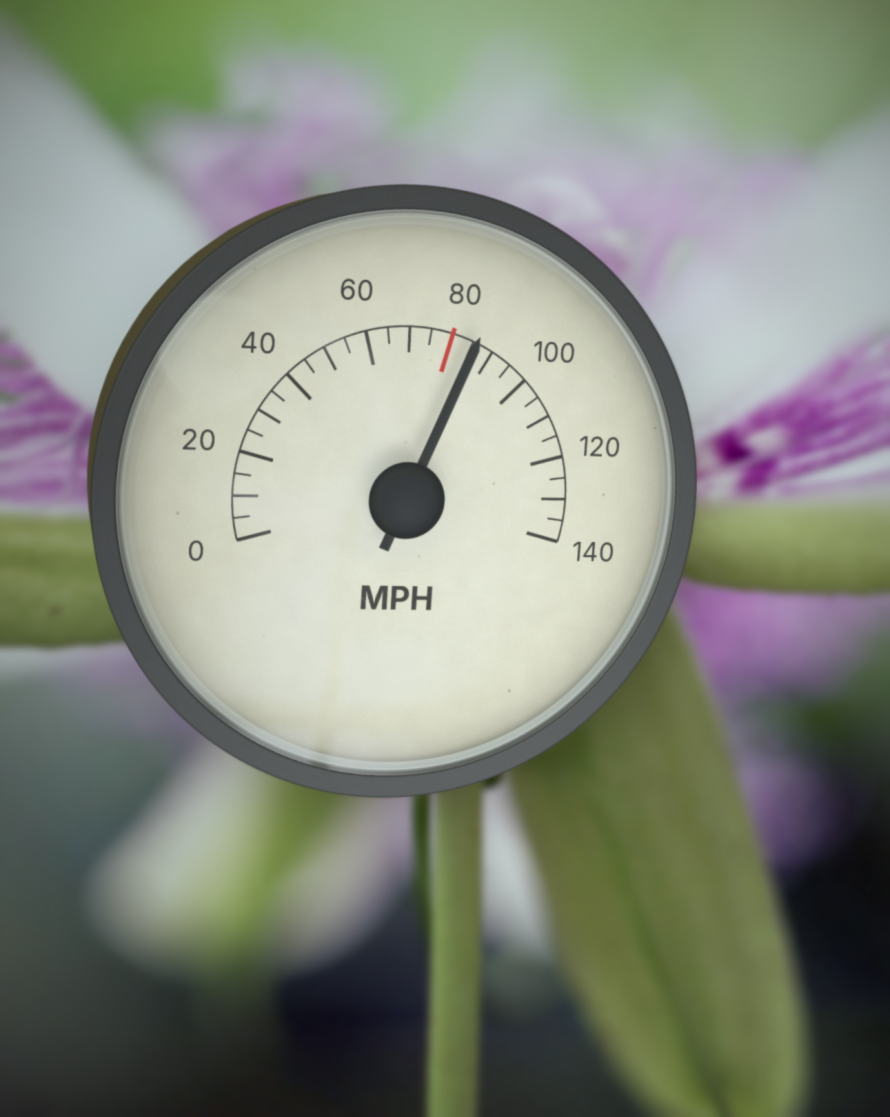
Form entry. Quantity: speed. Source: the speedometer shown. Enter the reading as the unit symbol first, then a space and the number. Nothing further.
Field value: mph 85
